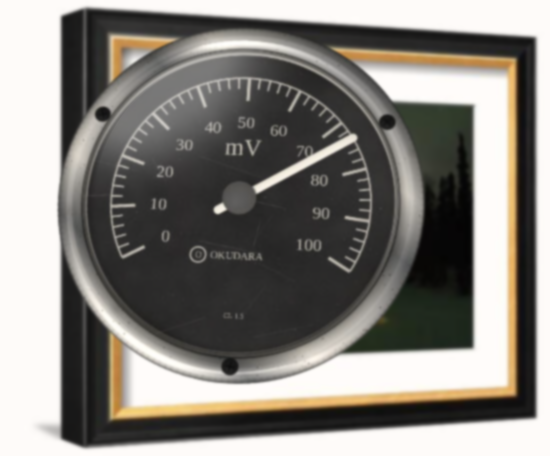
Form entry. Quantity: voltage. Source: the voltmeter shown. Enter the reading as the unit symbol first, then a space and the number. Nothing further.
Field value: mV 74
